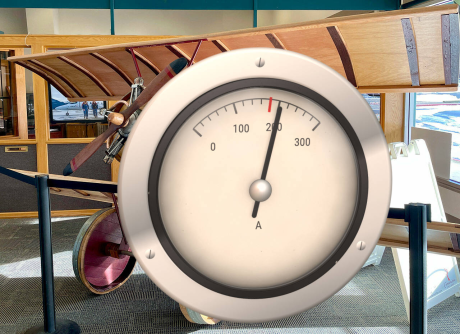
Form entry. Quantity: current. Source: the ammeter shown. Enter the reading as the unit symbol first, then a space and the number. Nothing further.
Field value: A 200
